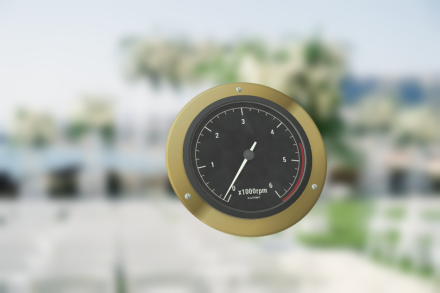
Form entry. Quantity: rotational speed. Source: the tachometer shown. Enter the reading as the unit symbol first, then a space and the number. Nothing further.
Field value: rpm 100
